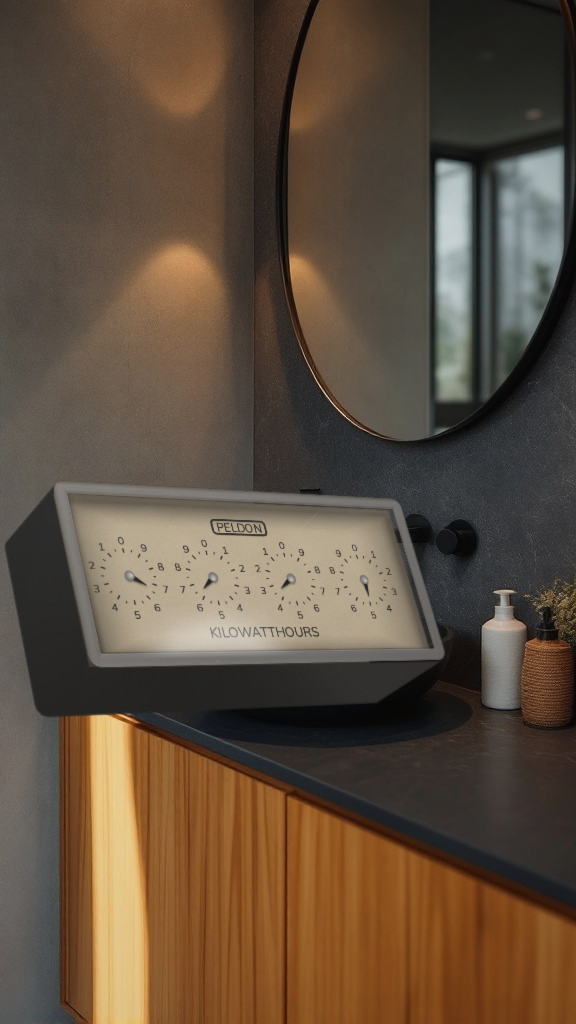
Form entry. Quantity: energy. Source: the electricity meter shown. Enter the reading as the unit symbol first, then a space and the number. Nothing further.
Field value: kWh 6635
